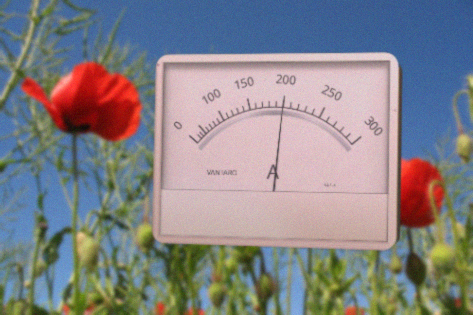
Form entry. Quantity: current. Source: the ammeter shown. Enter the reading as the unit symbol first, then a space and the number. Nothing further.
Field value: A 200
